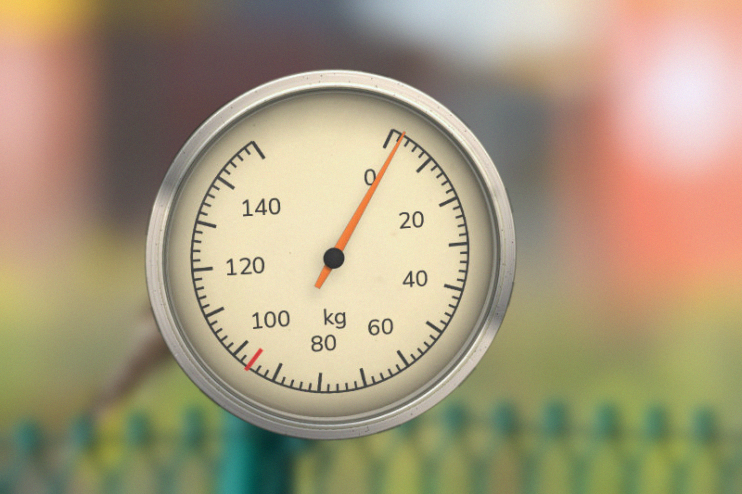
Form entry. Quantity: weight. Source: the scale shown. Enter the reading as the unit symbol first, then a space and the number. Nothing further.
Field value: kg 2
